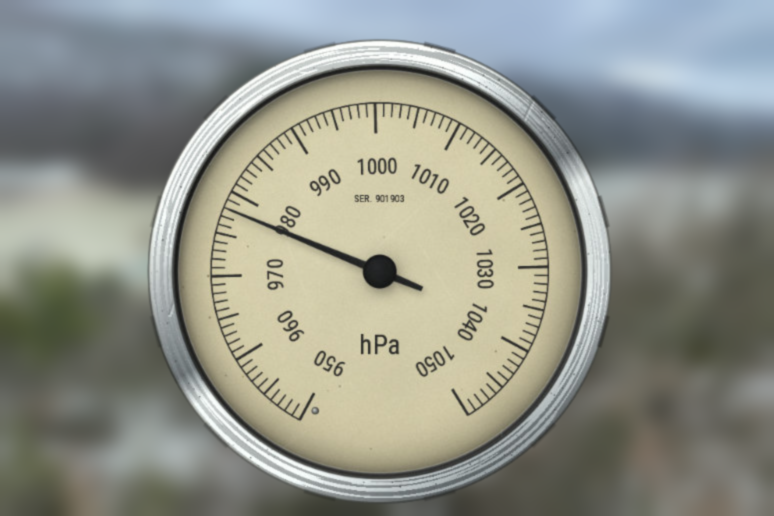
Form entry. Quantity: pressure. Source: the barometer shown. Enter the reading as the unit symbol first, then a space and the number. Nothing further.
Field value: hPa 978
